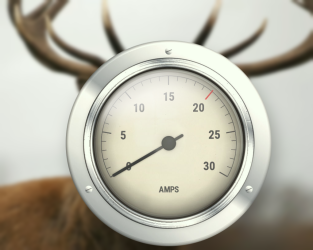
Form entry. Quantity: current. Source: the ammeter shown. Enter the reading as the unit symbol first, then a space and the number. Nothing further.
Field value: A 0
